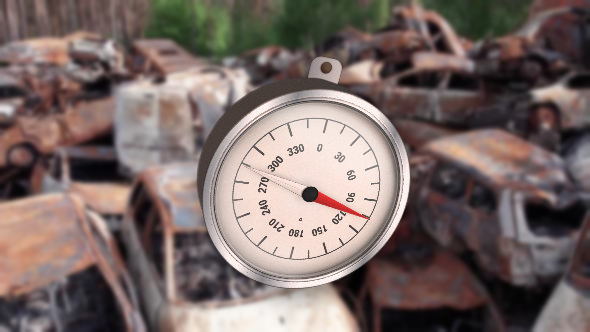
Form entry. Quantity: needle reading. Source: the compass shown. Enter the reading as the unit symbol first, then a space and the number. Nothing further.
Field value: ° 105
